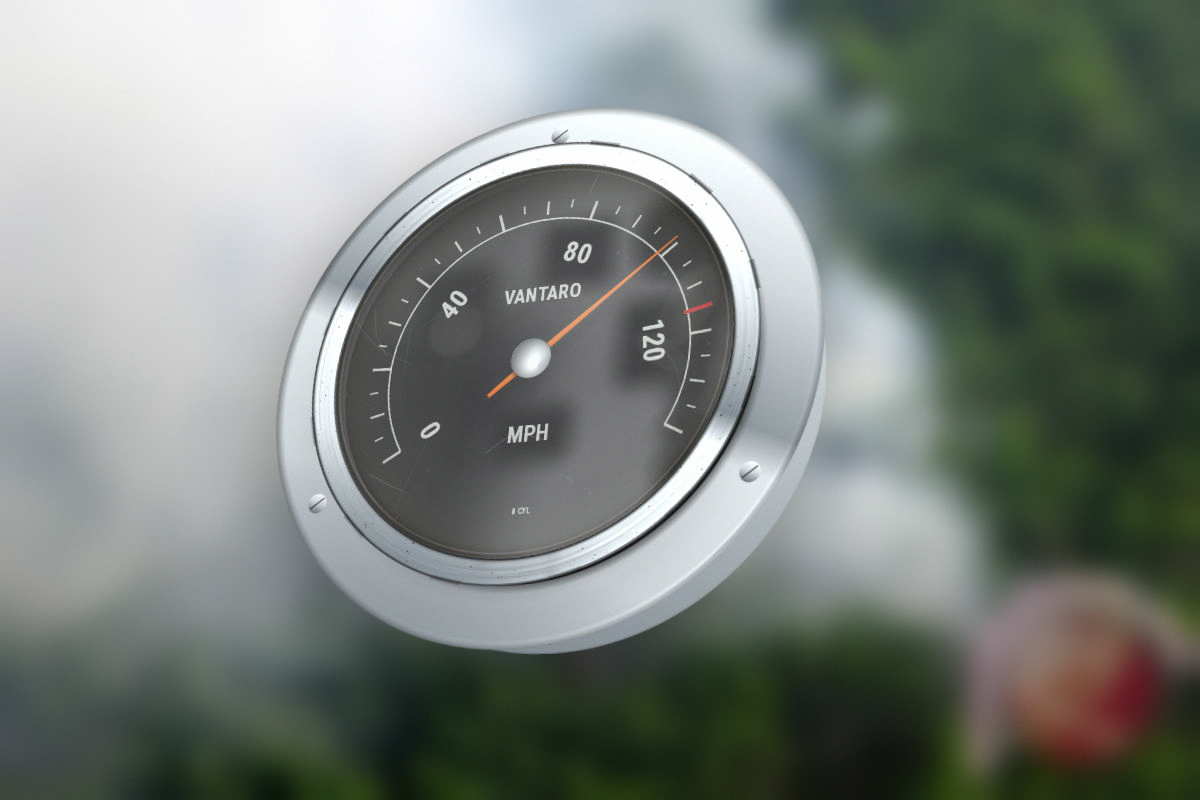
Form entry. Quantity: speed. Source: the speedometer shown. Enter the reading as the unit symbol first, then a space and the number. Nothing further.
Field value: mph 100
